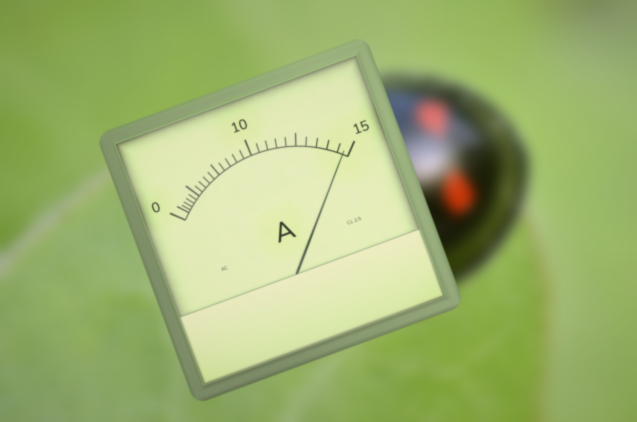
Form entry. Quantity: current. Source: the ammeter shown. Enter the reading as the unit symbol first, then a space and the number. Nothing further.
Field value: A 14.75
